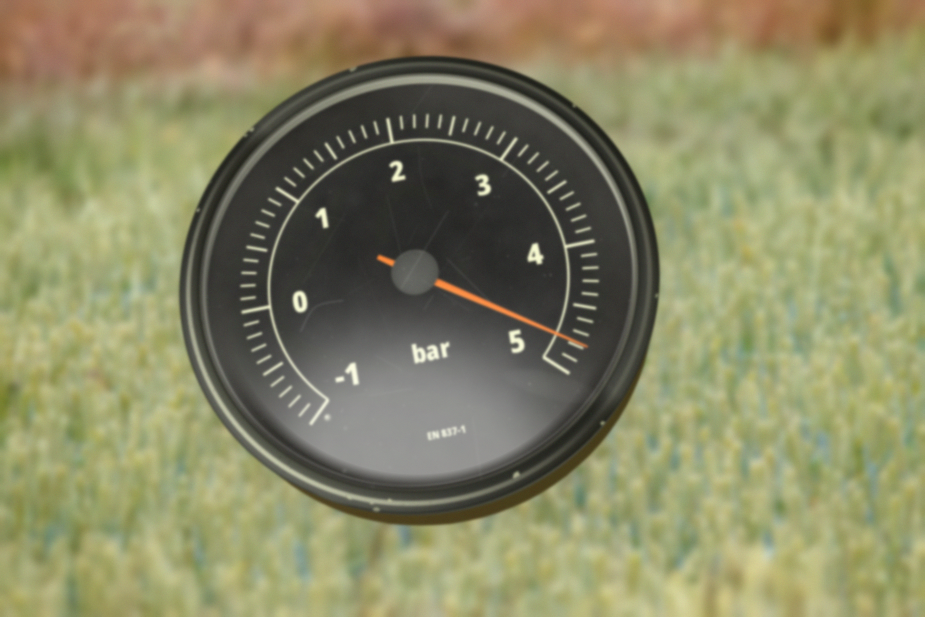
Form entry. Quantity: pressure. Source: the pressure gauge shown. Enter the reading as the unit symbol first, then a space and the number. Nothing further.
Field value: bar 4.8
